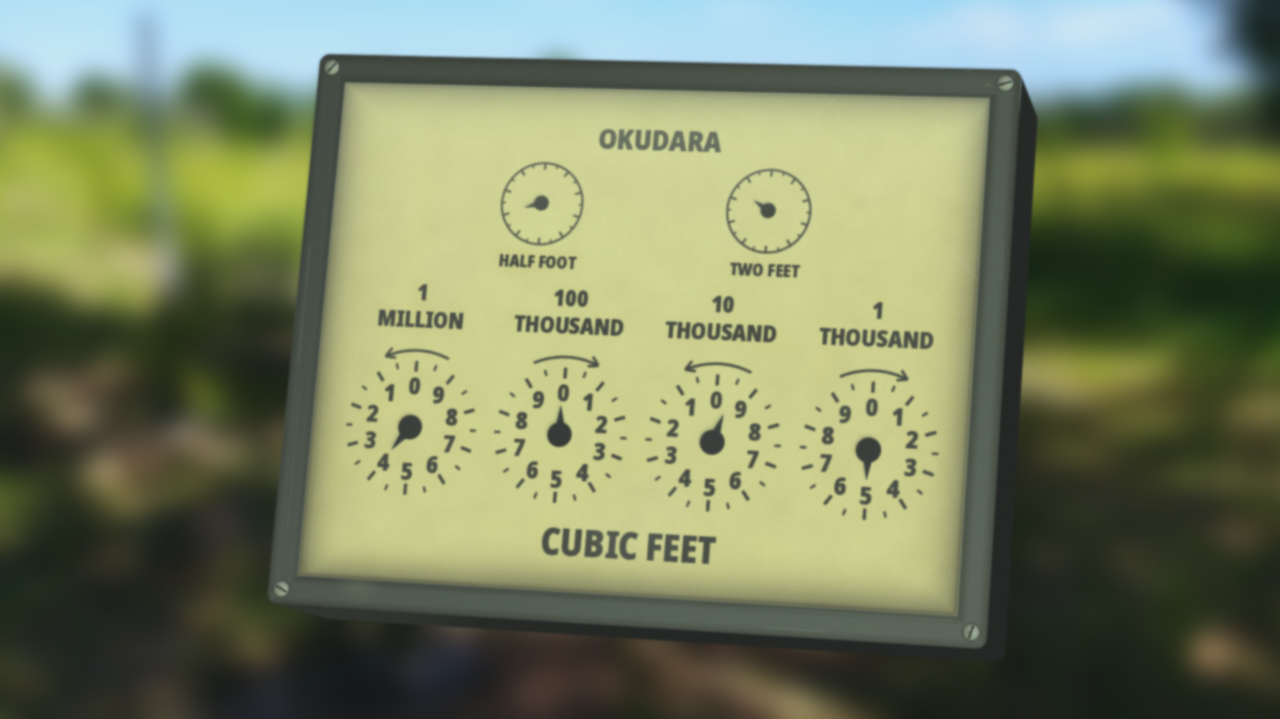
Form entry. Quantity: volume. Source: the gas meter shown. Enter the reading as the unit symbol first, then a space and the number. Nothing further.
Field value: ft³ 399500
